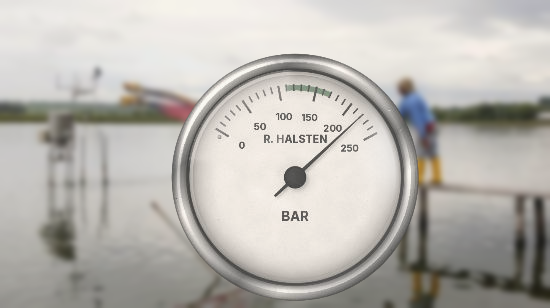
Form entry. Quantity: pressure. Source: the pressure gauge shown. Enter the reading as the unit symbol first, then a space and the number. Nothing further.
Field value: bar 220
